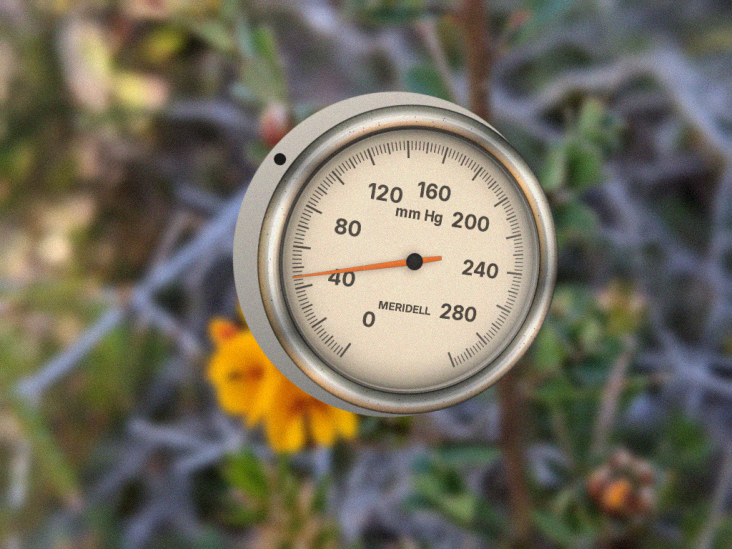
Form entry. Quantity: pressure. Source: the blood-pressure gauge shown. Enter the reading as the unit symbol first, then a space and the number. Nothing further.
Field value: mmHg 46
